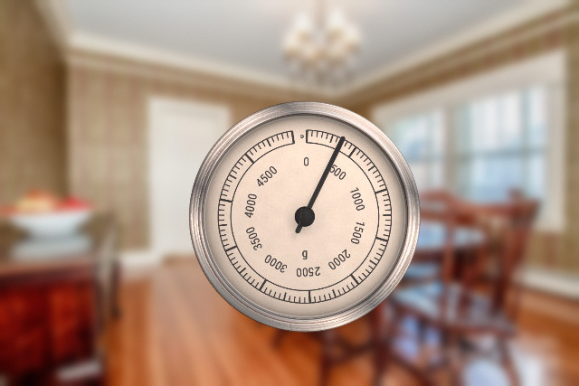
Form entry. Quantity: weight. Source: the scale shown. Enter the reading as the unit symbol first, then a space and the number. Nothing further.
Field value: g 350
